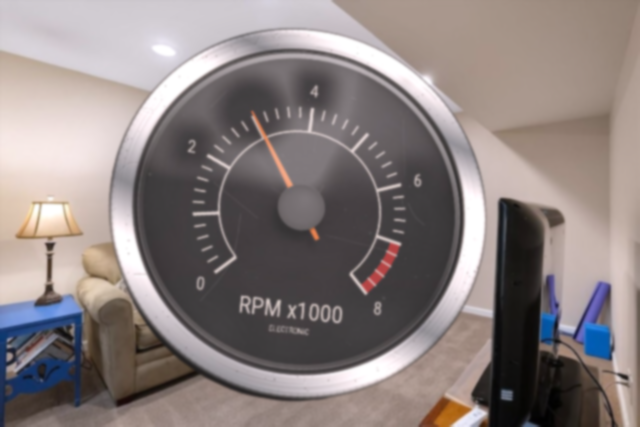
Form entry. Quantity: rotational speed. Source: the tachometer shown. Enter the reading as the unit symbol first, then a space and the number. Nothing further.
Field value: rpm 3000
